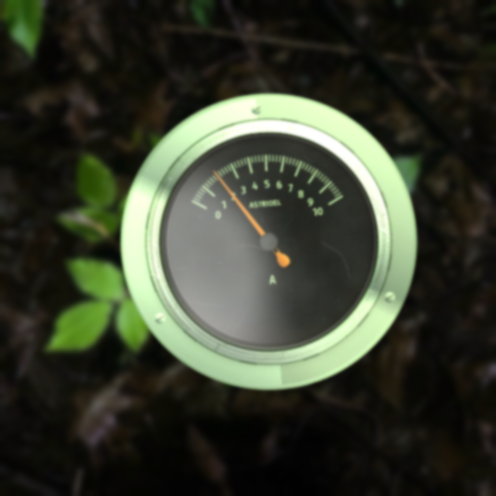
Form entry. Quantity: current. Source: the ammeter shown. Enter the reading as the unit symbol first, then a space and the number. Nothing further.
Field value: A 2
